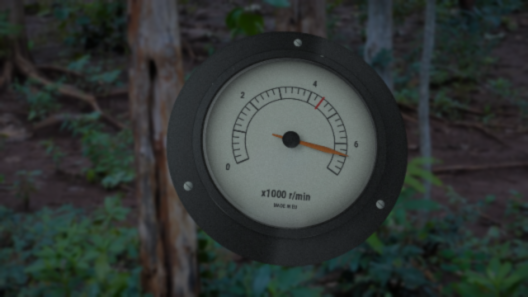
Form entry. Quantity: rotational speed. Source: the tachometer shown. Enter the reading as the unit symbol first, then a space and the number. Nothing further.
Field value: rpm 6400
